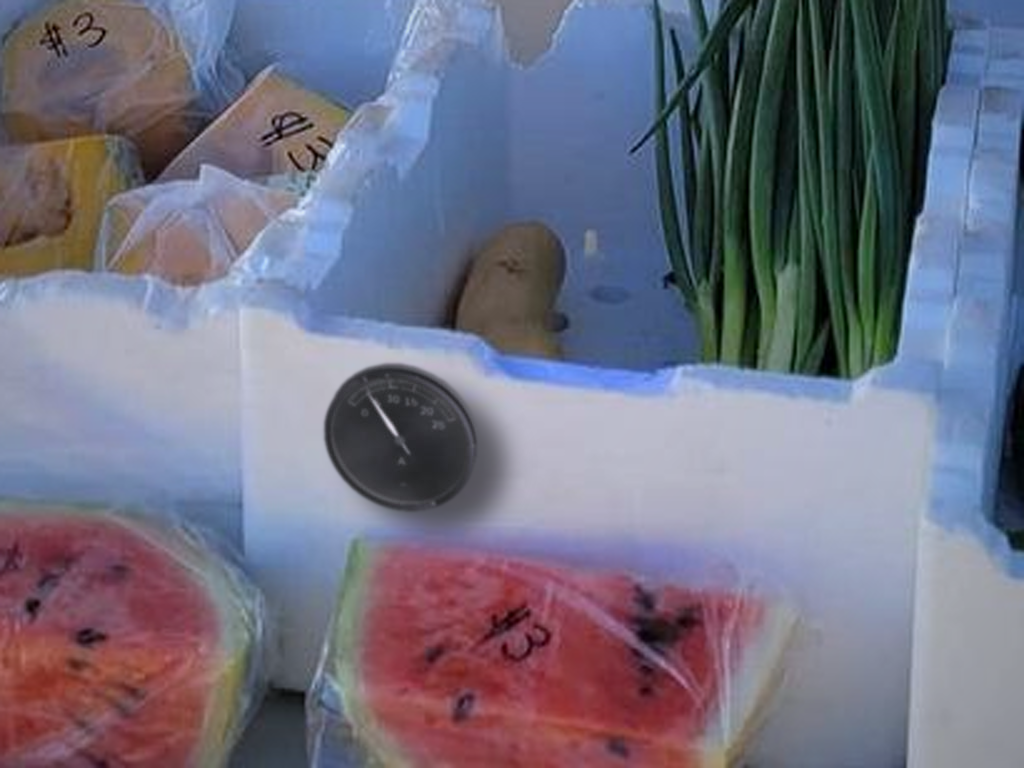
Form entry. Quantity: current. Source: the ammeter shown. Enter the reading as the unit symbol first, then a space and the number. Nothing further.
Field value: A 5
